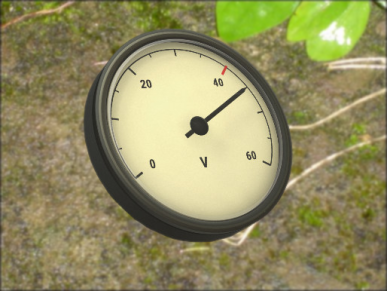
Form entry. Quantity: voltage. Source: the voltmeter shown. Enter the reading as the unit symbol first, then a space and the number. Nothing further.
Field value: V 45
